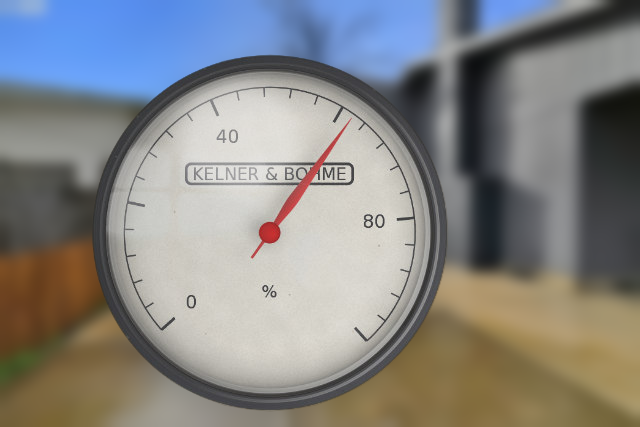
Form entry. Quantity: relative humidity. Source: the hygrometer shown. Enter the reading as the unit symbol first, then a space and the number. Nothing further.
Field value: % 62
